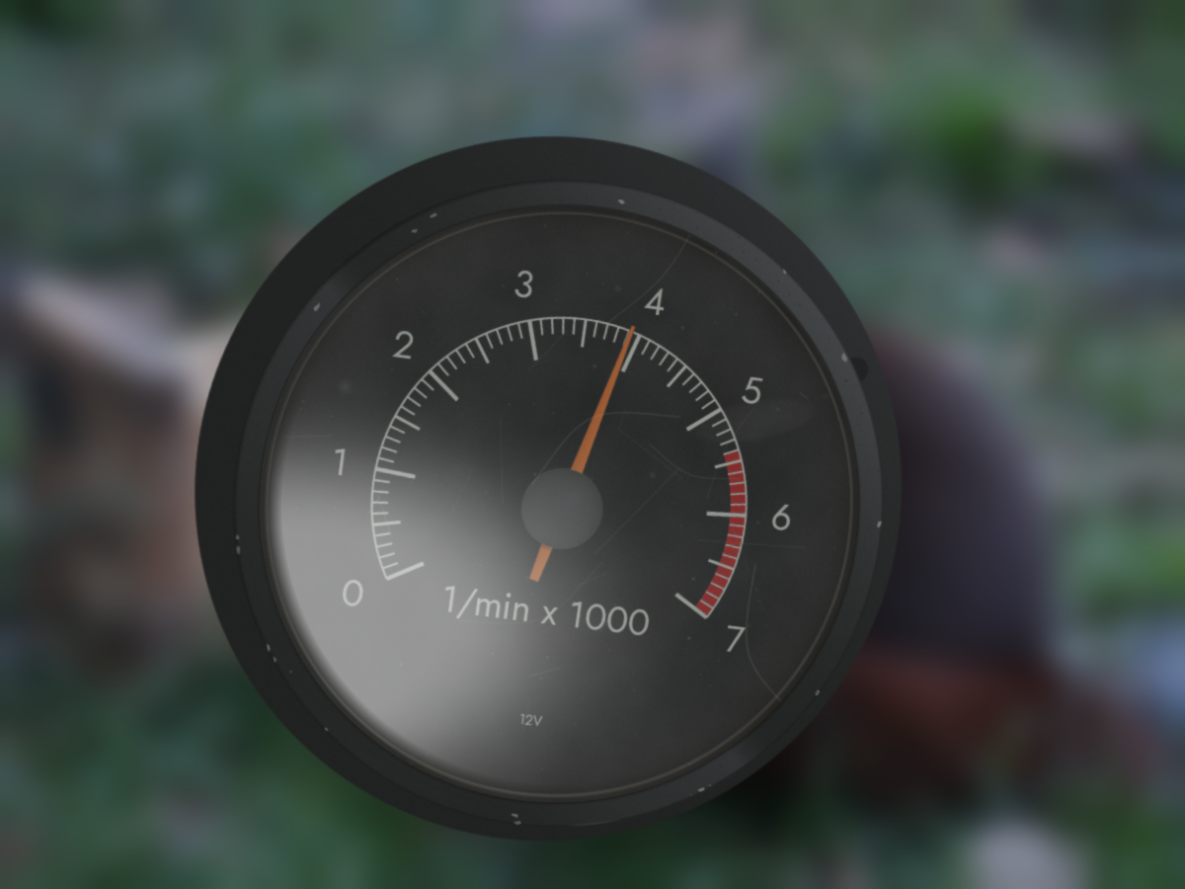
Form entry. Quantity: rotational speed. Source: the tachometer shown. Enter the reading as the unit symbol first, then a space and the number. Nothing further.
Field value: rpm 3900
